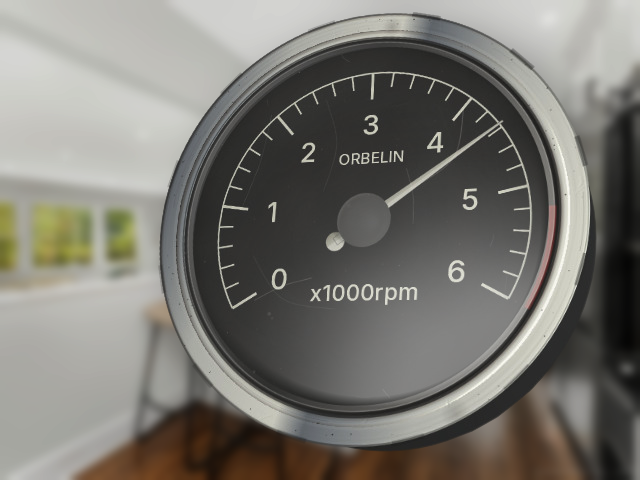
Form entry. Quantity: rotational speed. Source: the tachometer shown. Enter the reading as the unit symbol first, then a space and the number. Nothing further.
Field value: rpm 4400
